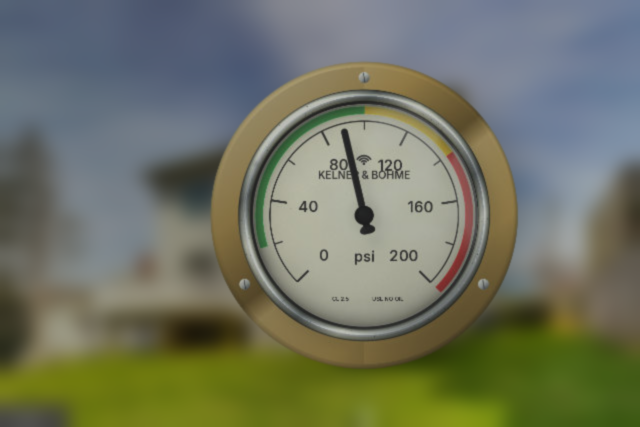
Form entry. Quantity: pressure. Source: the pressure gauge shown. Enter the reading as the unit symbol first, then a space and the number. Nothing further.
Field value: psi 90
